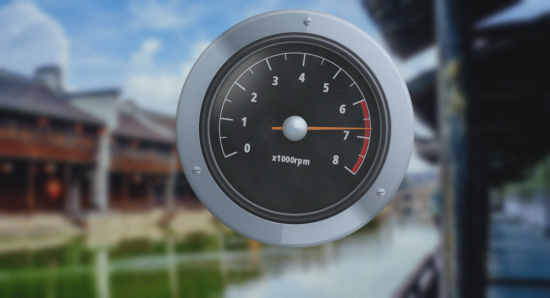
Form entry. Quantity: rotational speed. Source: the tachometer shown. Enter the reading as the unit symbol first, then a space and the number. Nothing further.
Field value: rpm 6750
